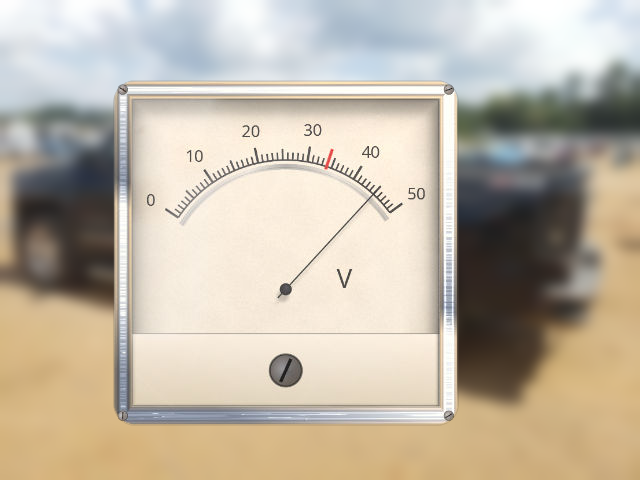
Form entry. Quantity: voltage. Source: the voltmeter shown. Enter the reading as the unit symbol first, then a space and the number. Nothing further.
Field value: V 45
